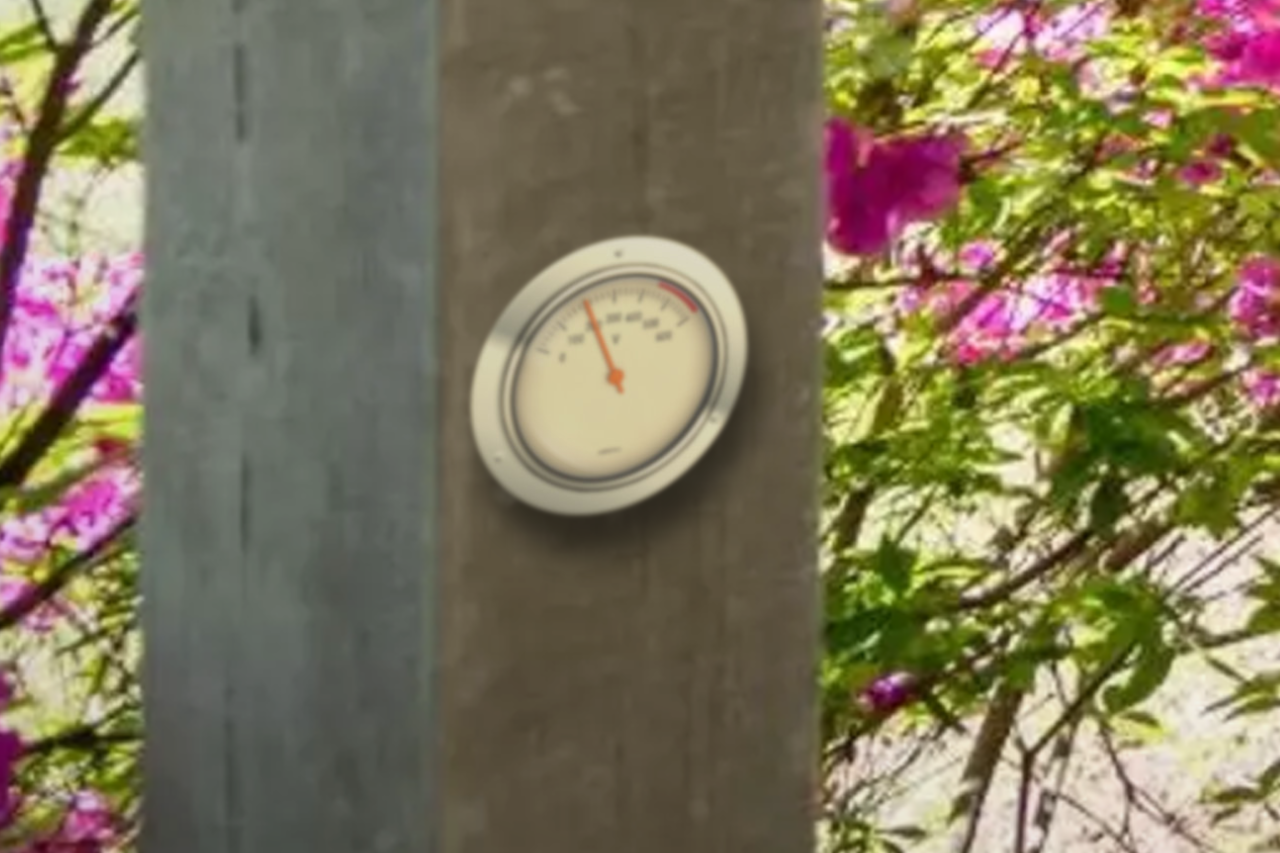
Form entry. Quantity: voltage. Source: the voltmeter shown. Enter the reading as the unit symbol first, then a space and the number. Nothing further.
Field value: V 200
